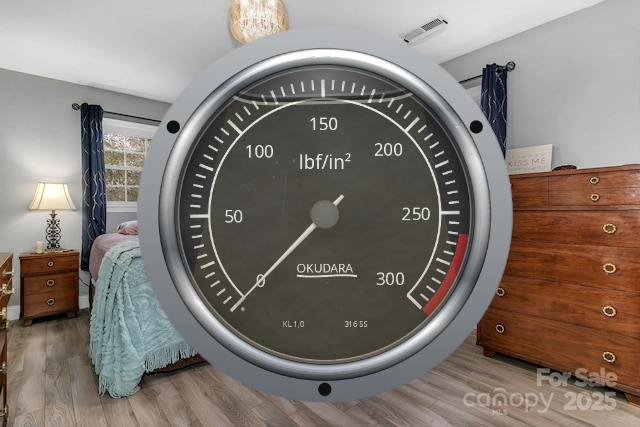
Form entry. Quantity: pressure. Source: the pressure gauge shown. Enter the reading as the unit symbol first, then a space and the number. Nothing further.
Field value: psi 0
